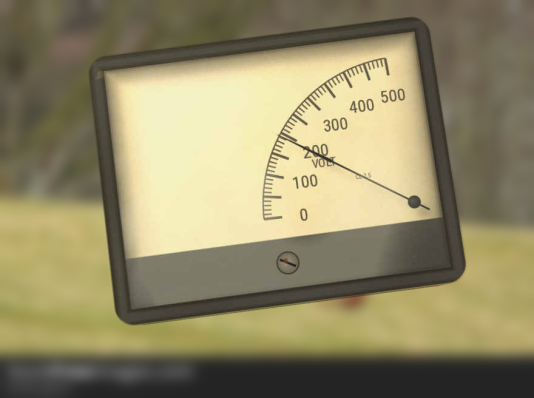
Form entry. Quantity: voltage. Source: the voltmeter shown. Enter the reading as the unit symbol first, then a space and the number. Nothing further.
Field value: V 190
